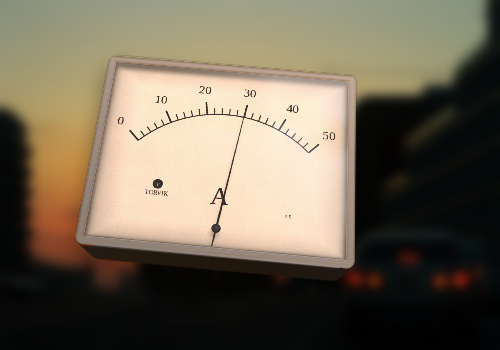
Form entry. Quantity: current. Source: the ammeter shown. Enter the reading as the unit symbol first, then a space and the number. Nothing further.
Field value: A 30
